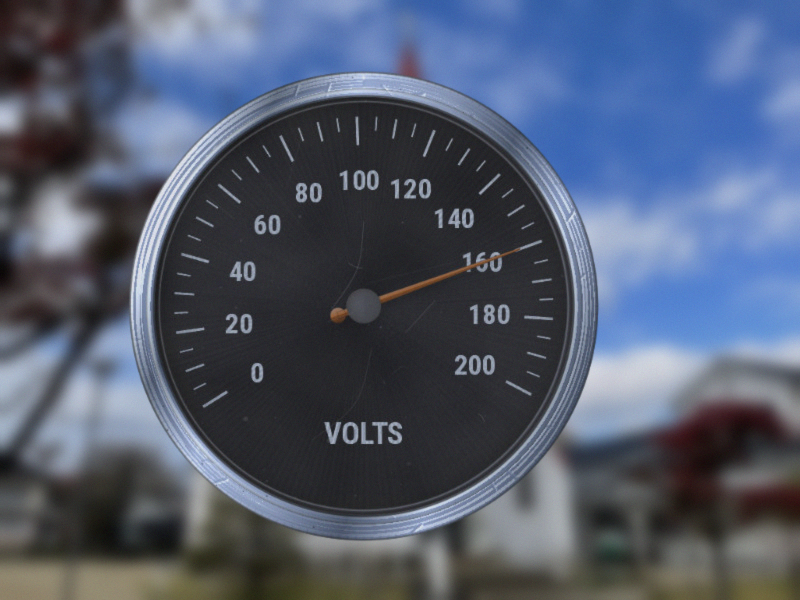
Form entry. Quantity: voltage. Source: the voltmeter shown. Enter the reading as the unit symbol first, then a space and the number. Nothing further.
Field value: V 160
